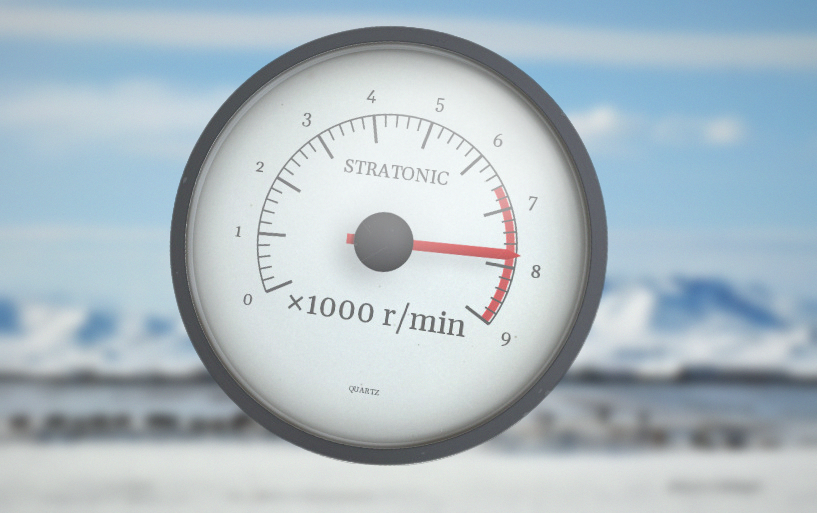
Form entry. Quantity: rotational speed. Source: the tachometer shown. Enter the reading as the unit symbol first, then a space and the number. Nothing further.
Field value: rpm 7800
